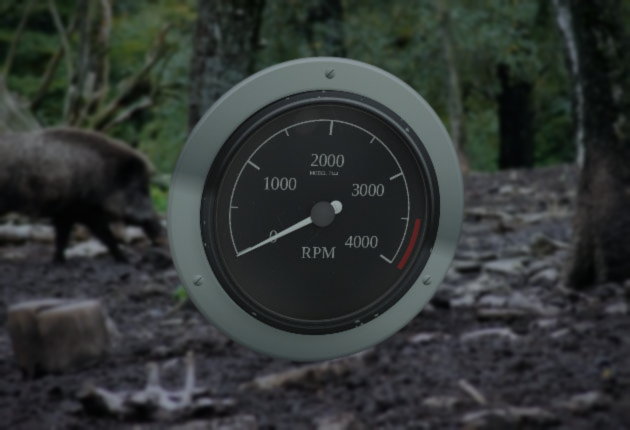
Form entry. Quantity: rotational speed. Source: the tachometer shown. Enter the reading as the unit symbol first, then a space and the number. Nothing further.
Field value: rpm 0
